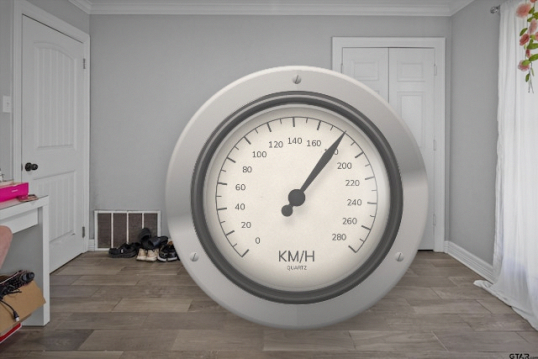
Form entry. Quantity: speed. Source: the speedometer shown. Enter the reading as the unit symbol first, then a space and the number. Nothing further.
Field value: km/h 180
